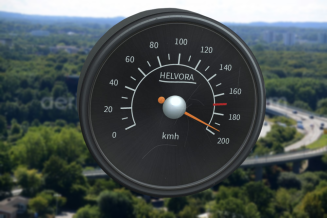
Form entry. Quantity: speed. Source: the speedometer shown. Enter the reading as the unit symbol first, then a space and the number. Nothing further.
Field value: km/h 195
